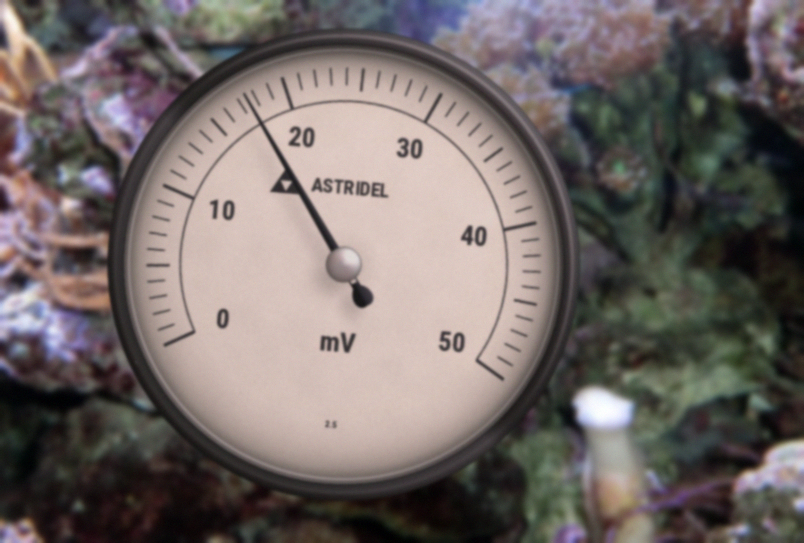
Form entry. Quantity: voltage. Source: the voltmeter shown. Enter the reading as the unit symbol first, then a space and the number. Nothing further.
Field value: mV 17.5
